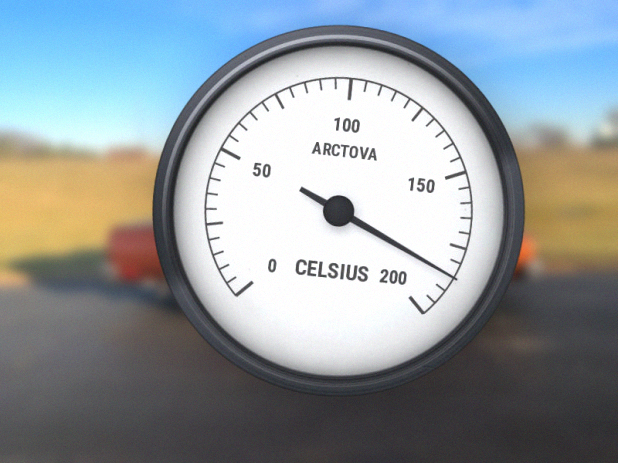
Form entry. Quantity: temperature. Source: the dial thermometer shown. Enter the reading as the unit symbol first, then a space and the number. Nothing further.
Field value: °C 185
